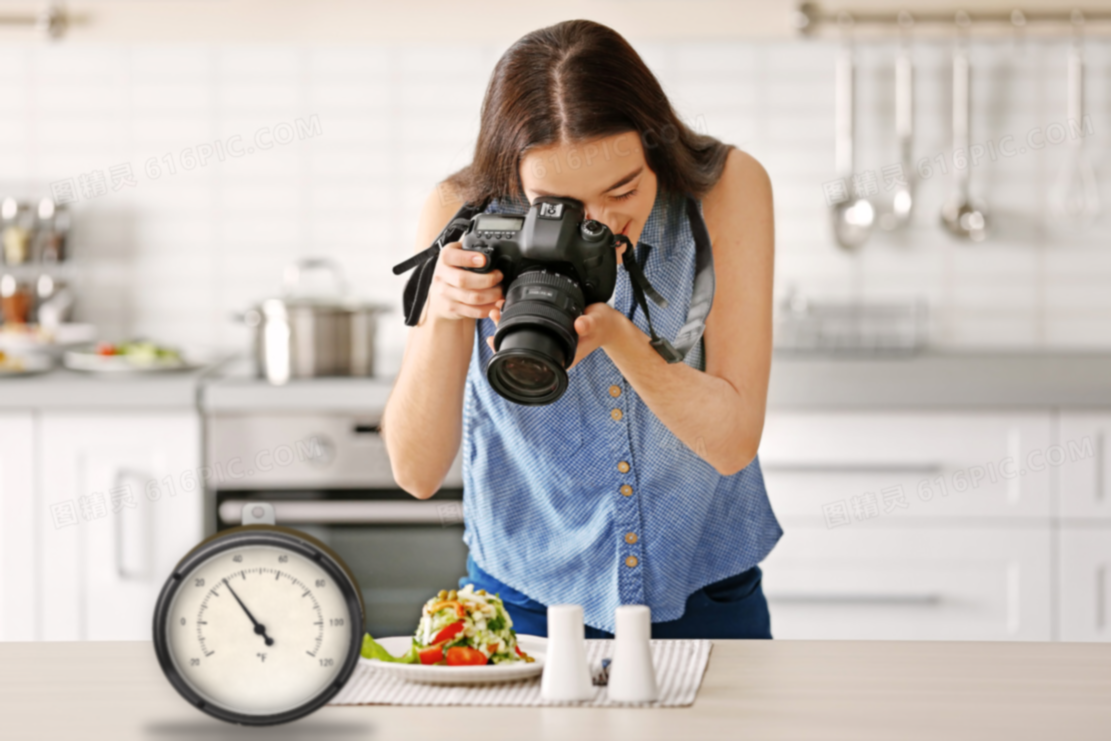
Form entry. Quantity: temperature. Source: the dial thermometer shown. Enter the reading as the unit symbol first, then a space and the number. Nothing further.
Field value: °F 30
